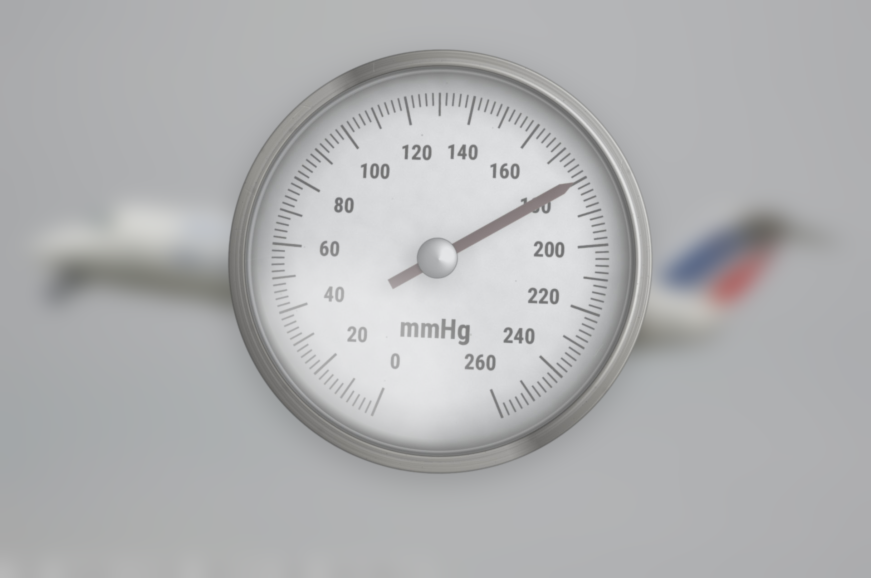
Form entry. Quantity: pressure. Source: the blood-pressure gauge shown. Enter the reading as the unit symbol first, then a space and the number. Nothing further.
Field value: mmHg 180
